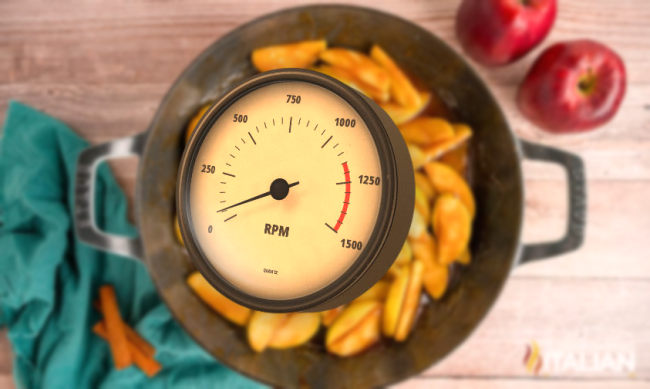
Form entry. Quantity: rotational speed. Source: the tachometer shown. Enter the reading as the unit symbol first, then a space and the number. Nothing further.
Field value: rpm 50
